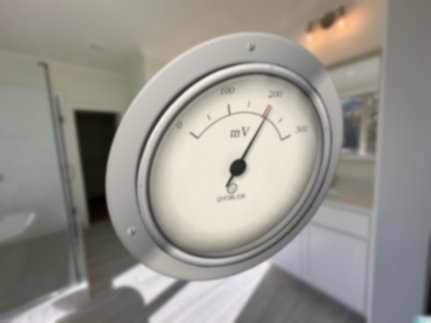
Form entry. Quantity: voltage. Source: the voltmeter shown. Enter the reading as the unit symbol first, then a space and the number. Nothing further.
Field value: mV 200
